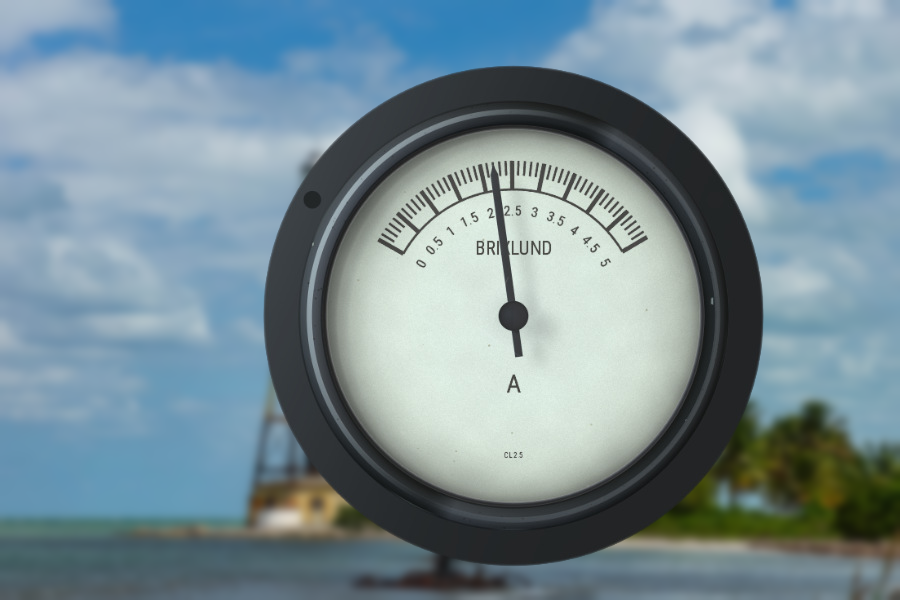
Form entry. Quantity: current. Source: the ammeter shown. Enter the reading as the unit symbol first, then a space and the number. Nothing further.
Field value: A 2.2
